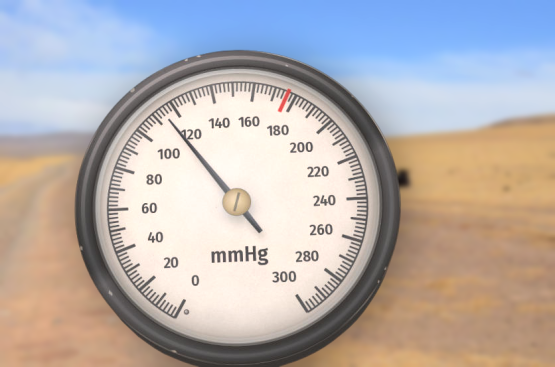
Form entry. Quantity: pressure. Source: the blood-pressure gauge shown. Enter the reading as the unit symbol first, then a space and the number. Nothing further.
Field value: mmHg 114
